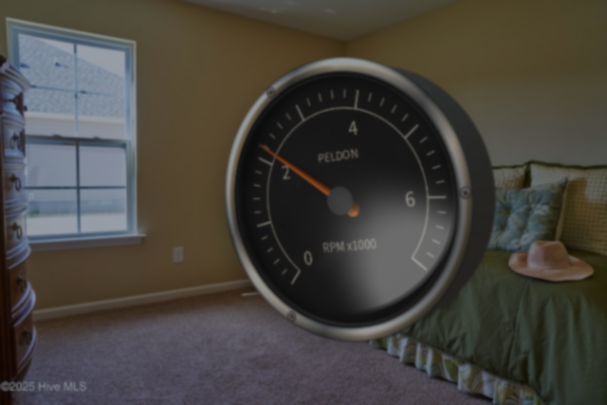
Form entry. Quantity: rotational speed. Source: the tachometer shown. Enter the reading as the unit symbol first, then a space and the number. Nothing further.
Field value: rpm 2200
